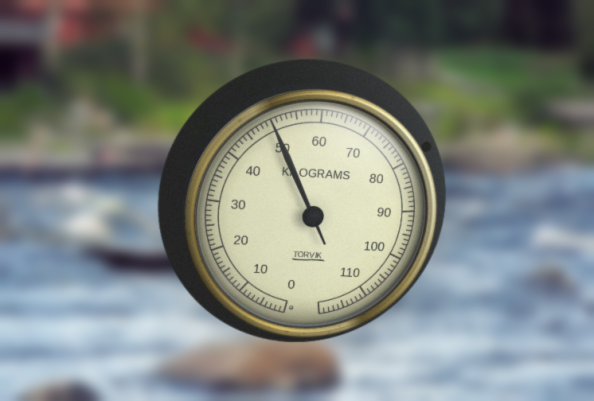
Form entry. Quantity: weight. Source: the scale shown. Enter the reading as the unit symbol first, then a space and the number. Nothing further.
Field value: kg 50
